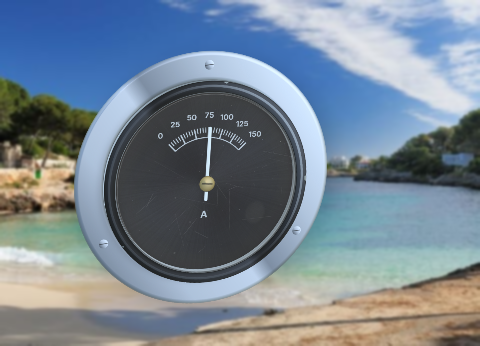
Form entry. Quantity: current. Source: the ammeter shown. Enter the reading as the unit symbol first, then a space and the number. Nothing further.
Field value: A 75
